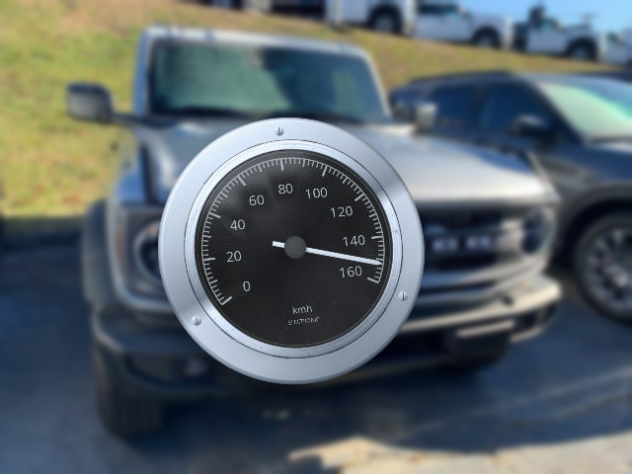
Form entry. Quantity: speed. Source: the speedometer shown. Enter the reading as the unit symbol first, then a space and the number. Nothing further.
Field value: km/h 152
